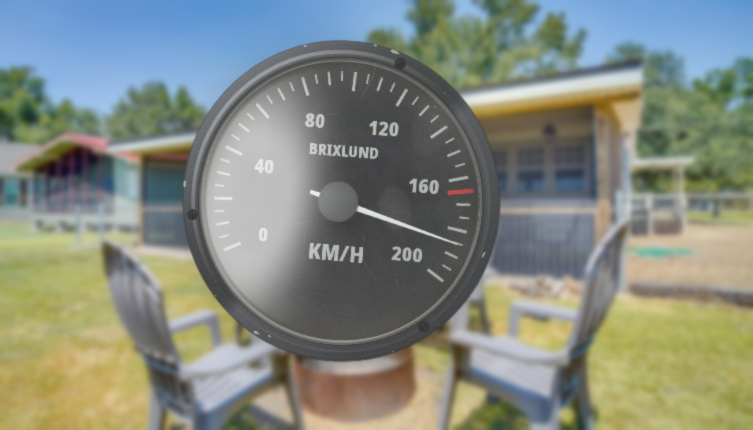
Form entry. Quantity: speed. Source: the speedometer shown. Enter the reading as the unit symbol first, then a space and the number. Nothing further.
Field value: km/h 185
